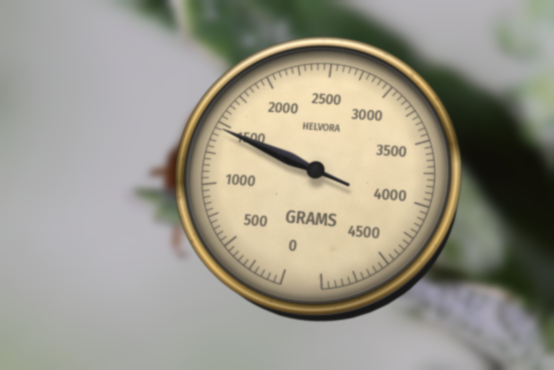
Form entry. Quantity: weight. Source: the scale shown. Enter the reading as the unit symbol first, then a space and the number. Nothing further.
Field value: g 1450
